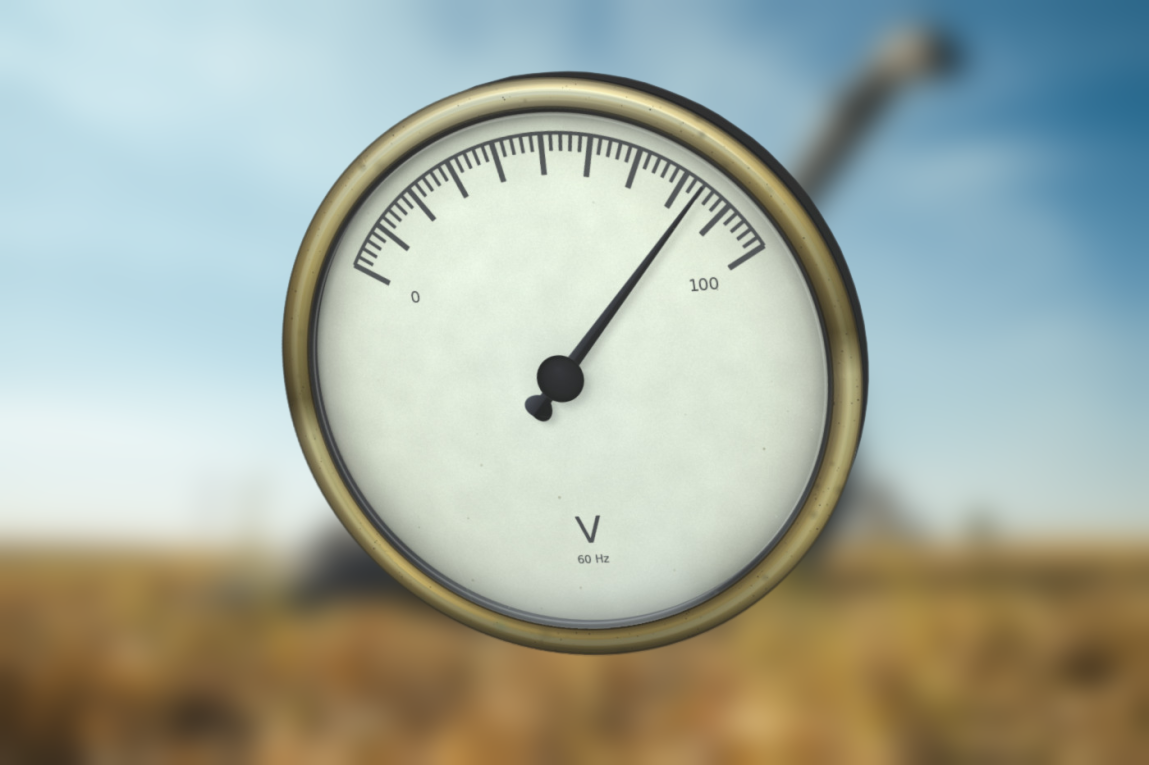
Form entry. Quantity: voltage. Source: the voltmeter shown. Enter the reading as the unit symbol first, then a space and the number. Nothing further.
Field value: V 84
